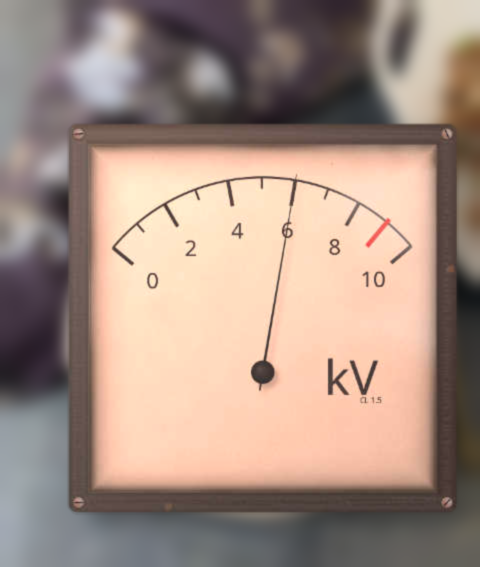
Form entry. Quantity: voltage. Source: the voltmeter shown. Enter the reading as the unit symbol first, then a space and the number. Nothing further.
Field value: kV 6
